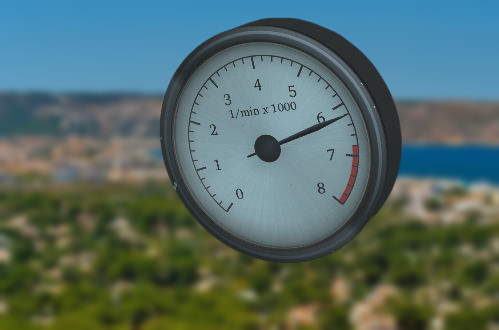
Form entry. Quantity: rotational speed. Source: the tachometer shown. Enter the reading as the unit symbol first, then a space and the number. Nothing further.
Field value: rpm 6200
